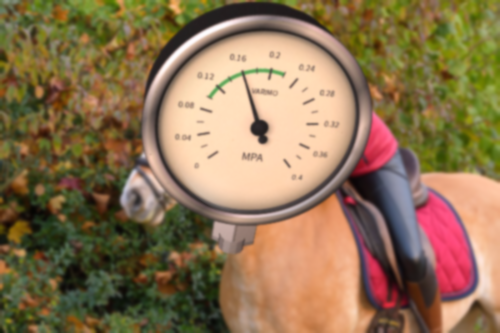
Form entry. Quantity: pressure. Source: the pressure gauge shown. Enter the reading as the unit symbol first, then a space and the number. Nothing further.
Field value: MPa 0.16
